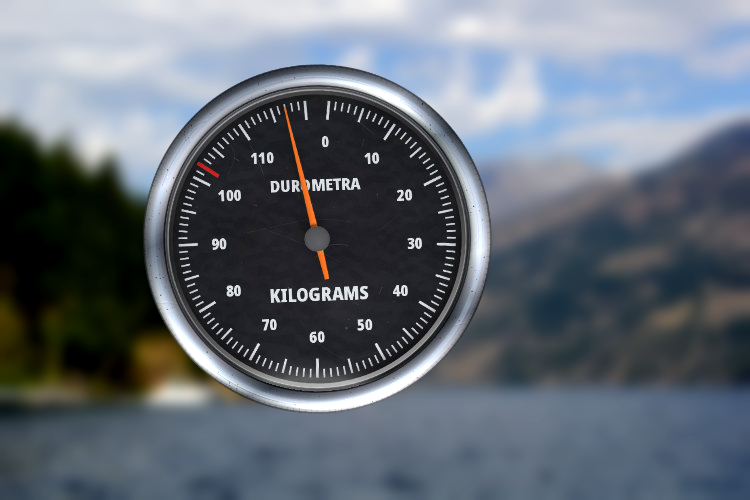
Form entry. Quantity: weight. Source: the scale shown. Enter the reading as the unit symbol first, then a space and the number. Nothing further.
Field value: kg 117
